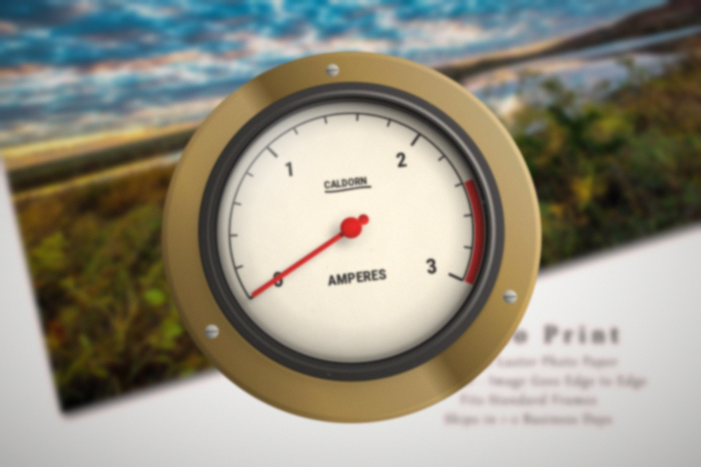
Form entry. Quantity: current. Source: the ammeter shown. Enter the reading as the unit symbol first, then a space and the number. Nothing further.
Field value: A 0
